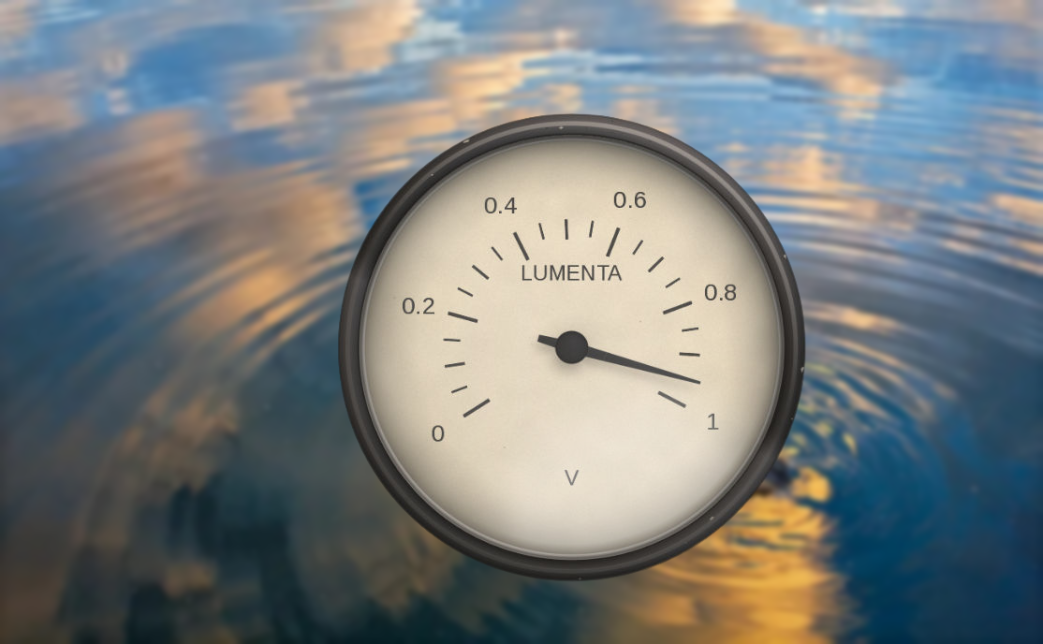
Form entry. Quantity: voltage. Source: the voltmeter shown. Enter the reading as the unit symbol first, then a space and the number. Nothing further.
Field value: V 0.95
